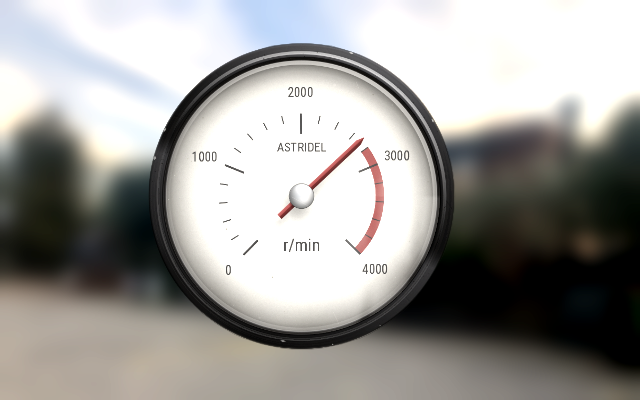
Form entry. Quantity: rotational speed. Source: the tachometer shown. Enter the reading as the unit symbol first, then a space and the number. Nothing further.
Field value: rpm 2700
